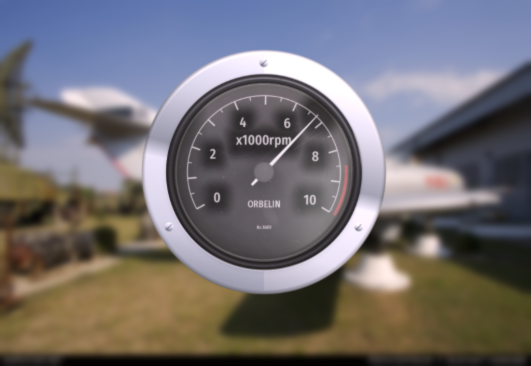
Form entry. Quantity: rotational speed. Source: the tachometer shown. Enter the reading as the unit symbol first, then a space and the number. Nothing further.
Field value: rpm 6750
